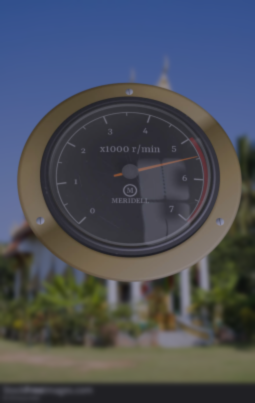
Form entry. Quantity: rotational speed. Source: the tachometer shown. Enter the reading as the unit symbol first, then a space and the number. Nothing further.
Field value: rpm 5500
